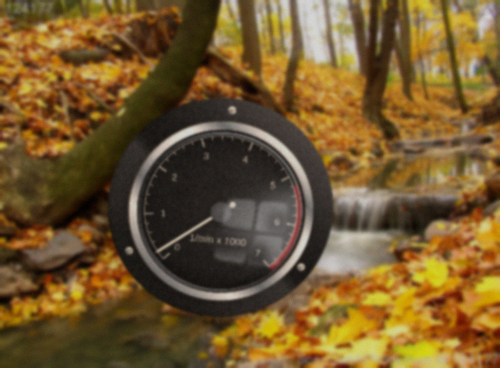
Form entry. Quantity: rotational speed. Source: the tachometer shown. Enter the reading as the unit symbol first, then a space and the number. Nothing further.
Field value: rpm 200
